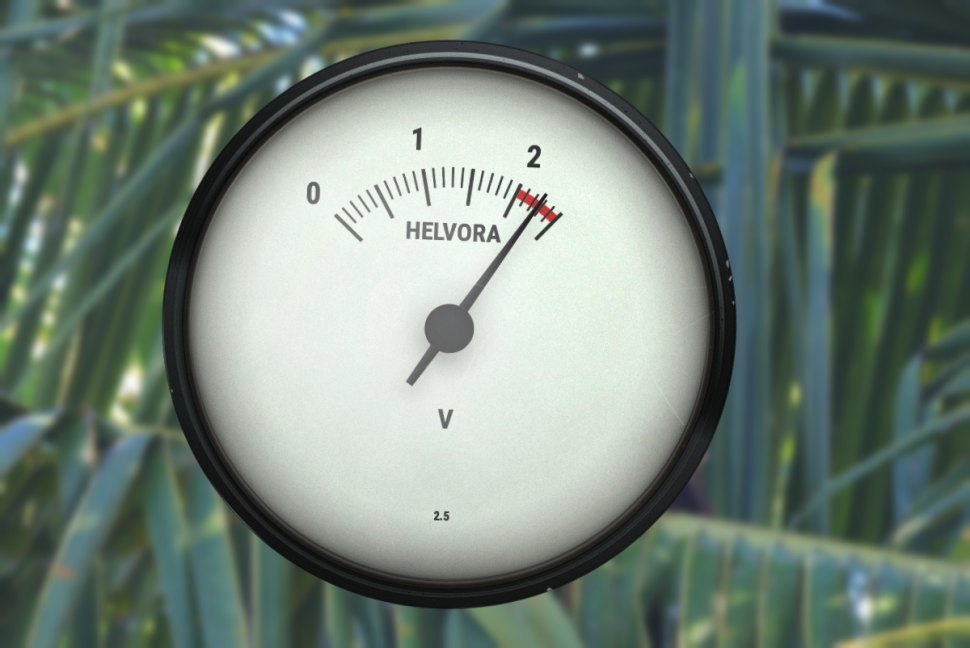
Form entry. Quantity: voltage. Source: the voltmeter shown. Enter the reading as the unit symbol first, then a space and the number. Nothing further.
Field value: V 2.25
